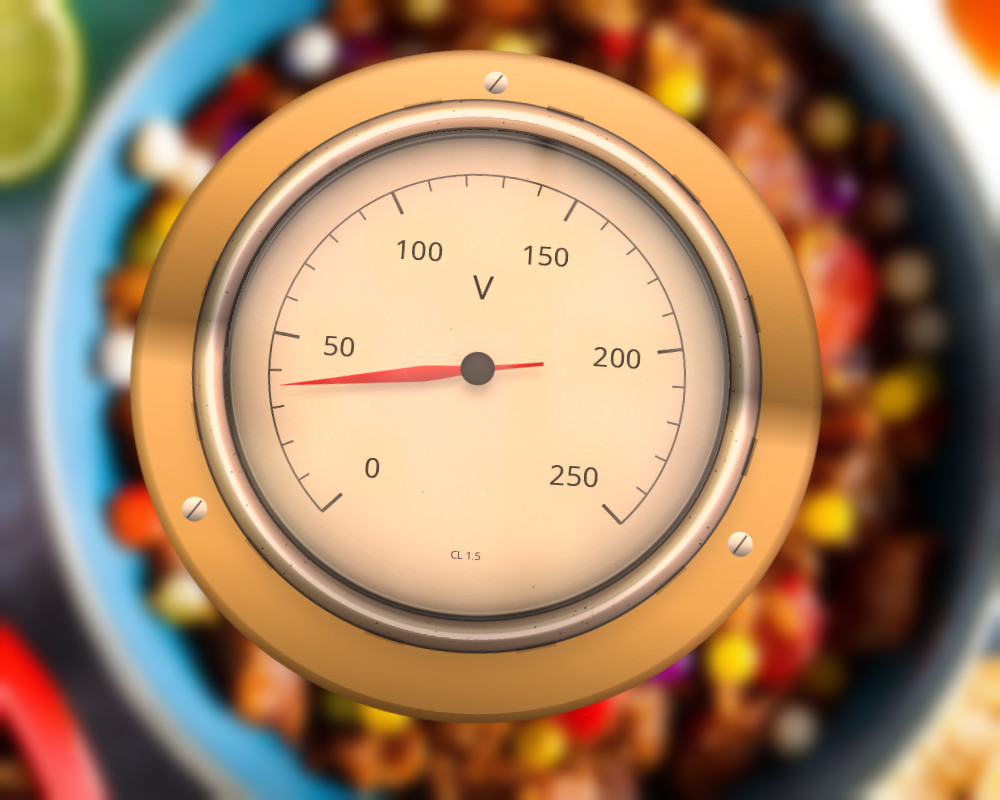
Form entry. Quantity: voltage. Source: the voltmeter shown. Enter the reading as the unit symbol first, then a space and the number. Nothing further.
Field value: V 35
